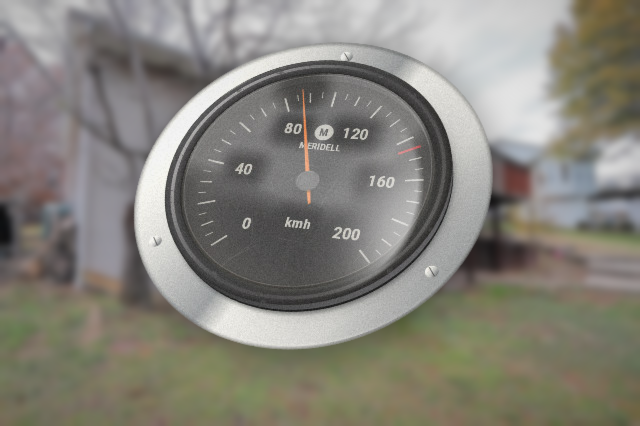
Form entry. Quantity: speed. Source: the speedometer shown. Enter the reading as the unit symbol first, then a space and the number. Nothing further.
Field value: km/h 87.5
